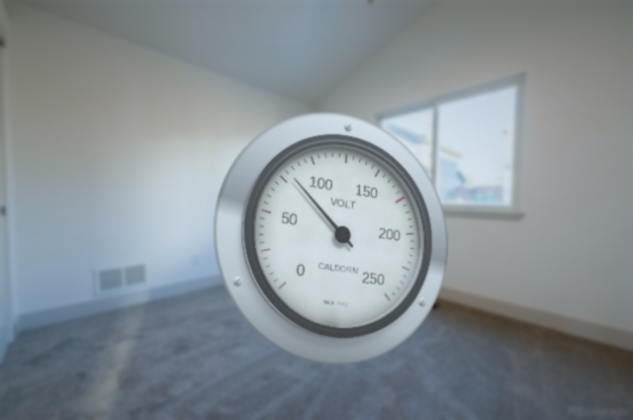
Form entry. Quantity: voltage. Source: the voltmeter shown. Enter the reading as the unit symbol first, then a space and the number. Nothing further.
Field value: V 80
